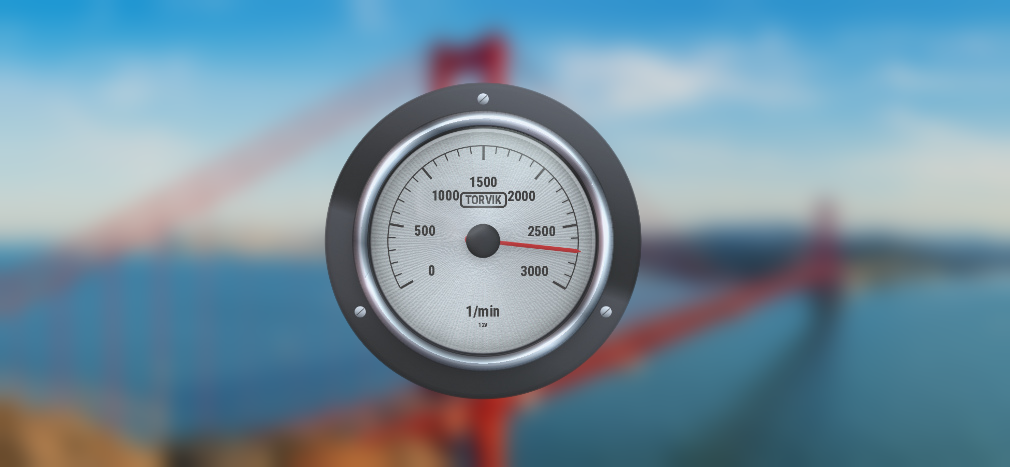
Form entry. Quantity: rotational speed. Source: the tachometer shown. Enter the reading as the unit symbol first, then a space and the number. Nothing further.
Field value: rpm 2700
